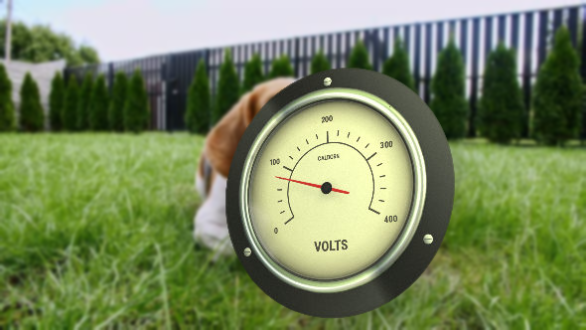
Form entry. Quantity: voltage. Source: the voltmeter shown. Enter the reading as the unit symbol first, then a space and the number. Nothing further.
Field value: V 80
